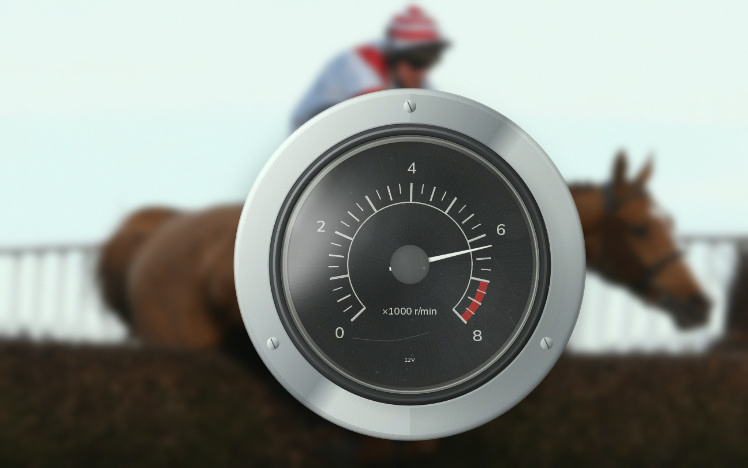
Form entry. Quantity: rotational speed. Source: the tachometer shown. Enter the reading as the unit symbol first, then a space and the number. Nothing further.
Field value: rpm 6250
